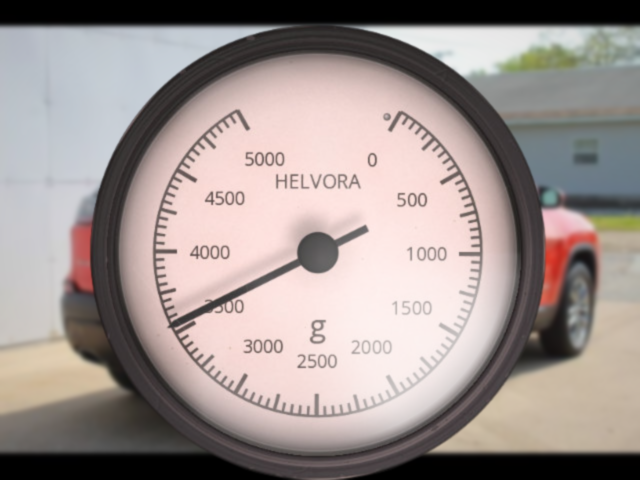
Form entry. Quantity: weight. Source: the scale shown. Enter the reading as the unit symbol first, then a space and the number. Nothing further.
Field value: g 3550
